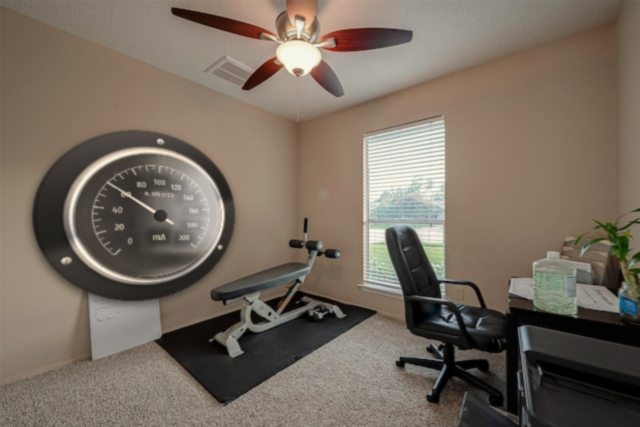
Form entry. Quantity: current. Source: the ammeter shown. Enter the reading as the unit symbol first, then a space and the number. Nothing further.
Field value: mA 60
